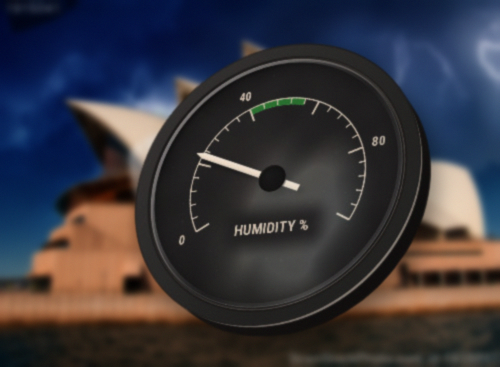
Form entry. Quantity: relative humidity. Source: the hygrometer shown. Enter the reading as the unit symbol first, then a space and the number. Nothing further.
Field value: % 22
